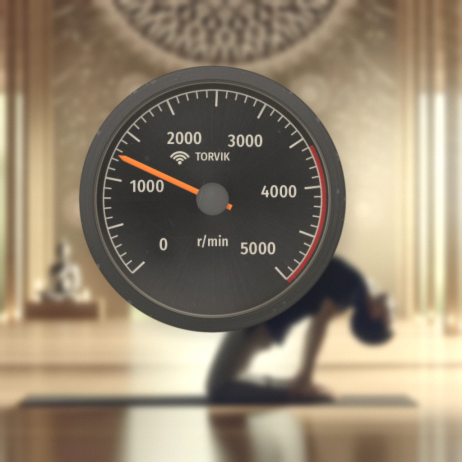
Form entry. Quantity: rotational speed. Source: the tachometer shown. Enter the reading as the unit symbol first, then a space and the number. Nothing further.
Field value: rpm 1250
